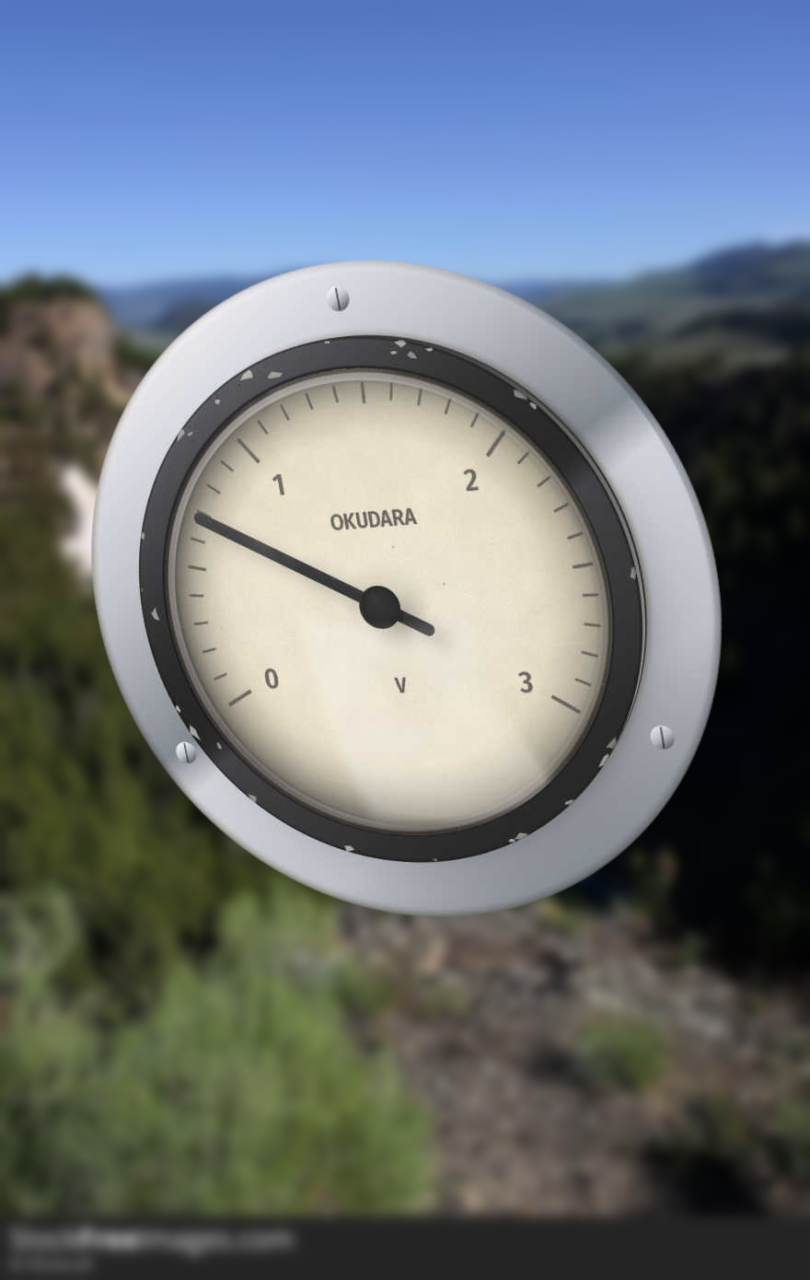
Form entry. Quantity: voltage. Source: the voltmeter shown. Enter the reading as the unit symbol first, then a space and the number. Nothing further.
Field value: V 0.7
